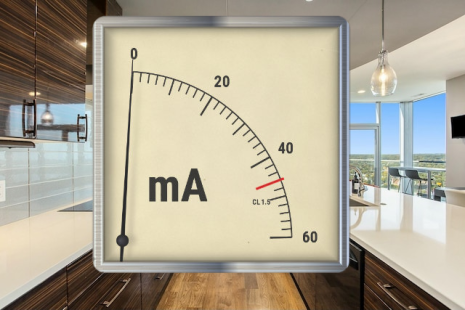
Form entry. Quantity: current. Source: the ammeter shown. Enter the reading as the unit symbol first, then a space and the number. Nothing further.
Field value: mA 0
